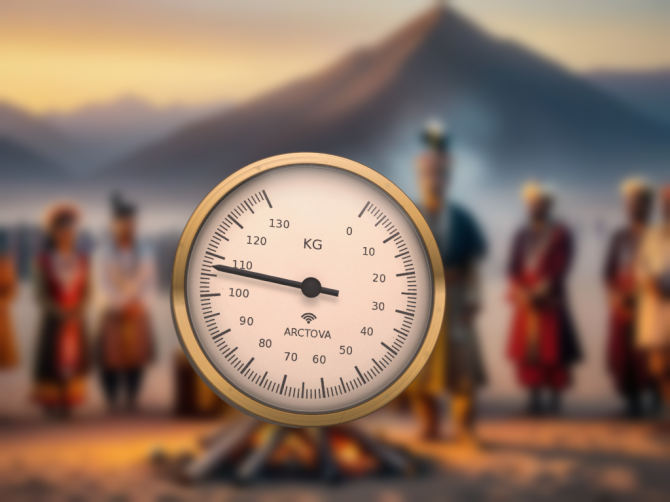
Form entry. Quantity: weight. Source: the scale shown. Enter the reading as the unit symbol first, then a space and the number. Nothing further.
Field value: kg 107
